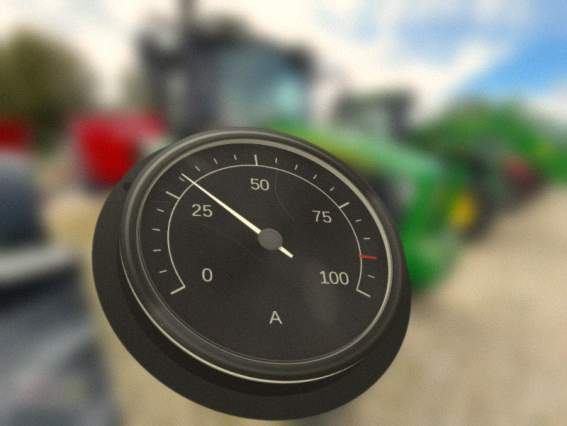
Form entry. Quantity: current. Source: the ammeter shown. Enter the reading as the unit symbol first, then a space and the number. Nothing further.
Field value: A 30
